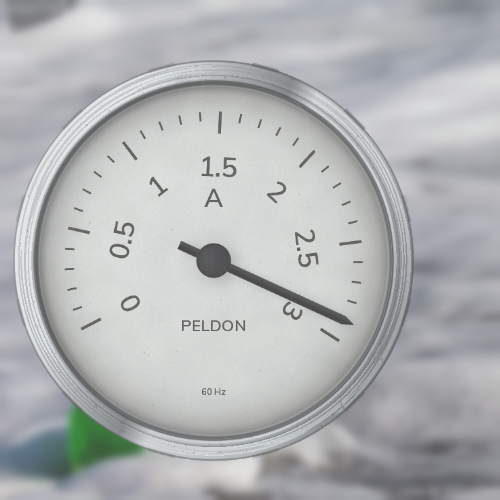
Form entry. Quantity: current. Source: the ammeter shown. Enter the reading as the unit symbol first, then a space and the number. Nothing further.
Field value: A 2.9
